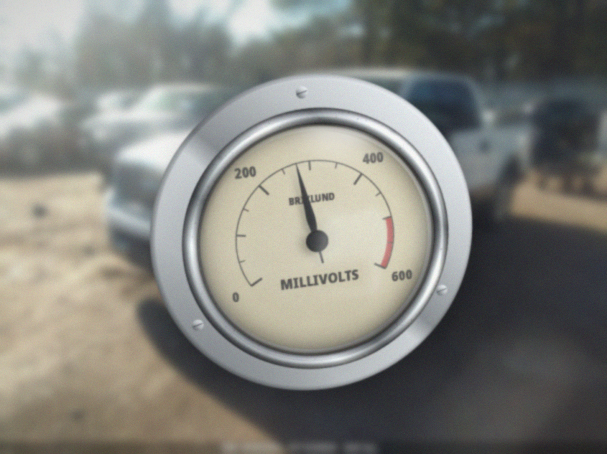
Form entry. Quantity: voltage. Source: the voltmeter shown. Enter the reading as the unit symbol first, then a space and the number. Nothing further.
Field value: mV 275
